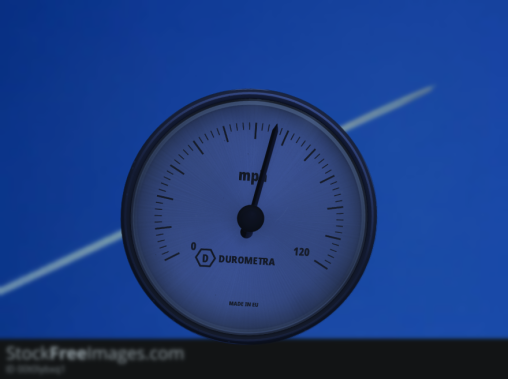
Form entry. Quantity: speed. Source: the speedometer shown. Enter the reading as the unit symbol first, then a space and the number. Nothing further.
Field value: mph 66
